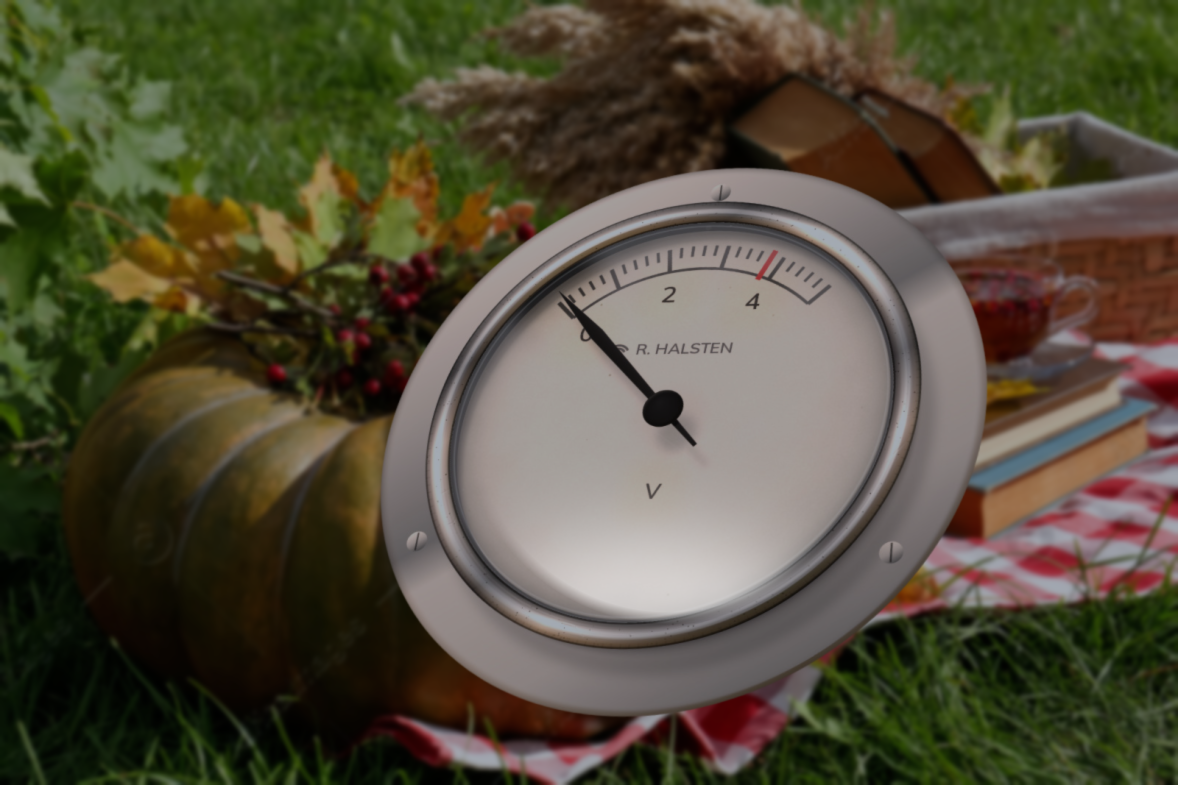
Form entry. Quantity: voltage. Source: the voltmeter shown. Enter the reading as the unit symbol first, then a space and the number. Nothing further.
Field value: V 0.1
